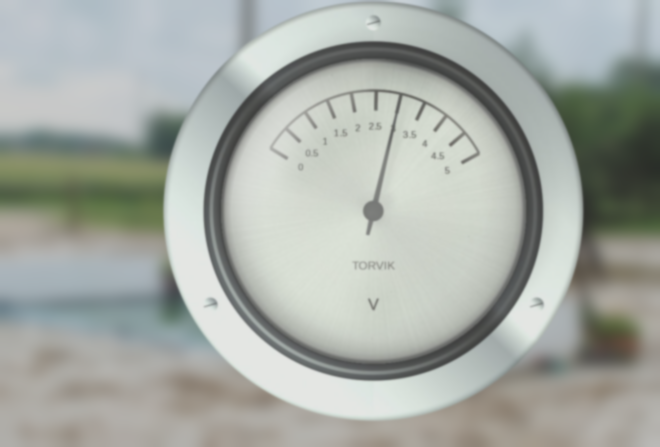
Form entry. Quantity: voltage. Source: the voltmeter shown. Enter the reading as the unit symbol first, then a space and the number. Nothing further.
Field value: V 3
